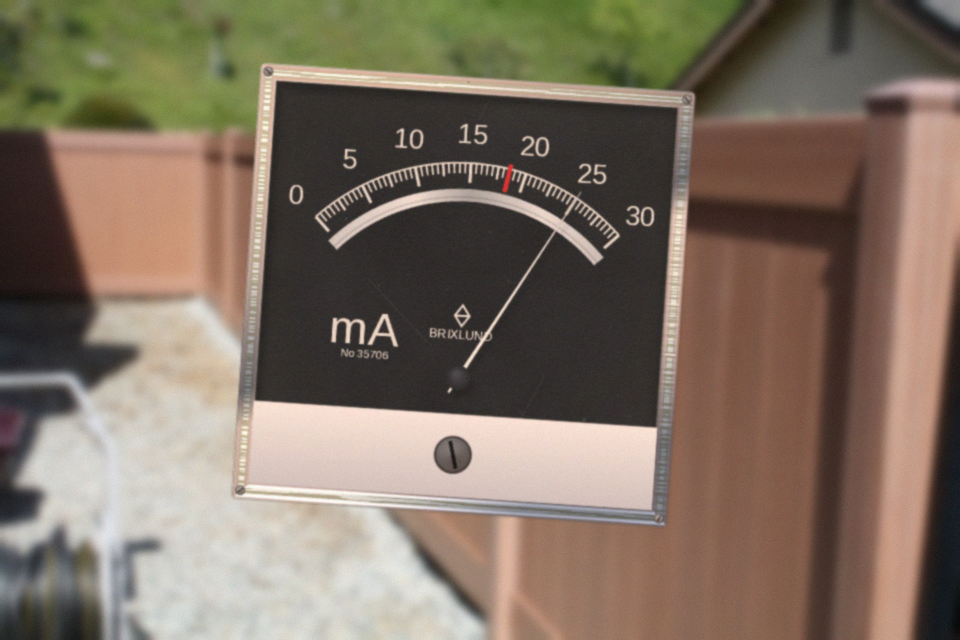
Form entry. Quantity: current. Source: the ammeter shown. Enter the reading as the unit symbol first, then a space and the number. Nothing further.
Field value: mA 25
